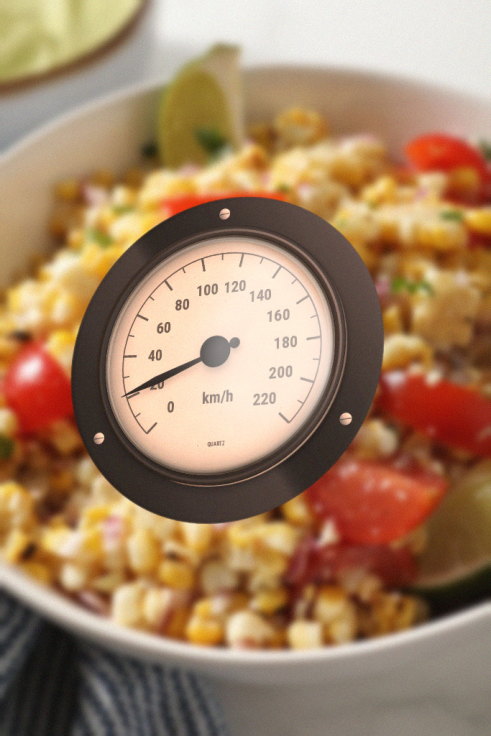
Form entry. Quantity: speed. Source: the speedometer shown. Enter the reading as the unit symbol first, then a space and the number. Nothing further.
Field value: km/h 20
